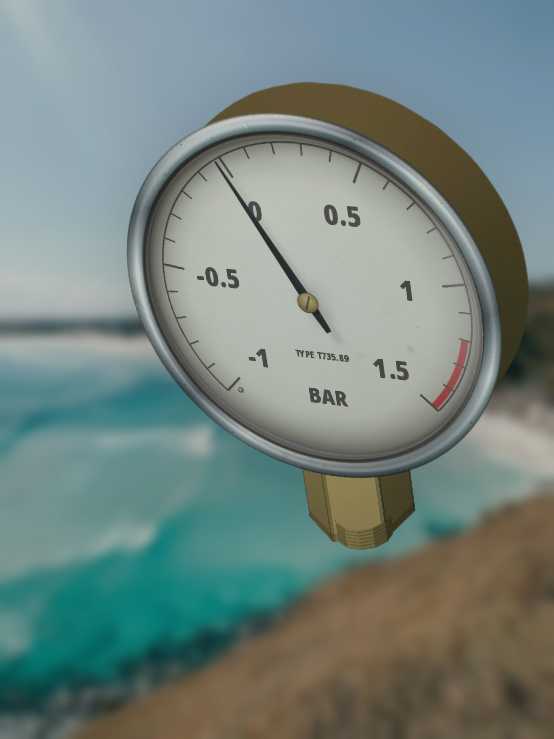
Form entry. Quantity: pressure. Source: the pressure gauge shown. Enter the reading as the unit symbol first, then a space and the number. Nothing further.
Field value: bar 0
